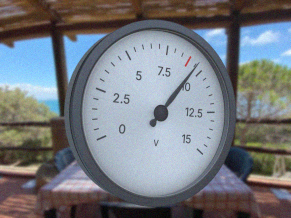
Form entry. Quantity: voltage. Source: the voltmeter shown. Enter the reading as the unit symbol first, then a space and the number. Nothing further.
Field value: V 9.5
